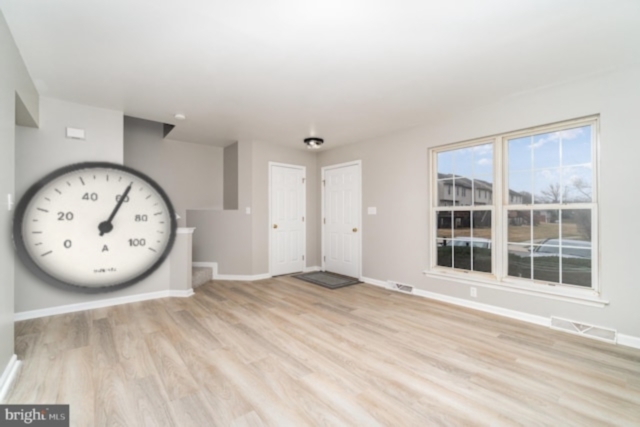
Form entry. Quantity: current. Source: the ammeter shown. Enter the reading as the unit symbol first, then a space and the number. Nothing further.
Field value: A 60
